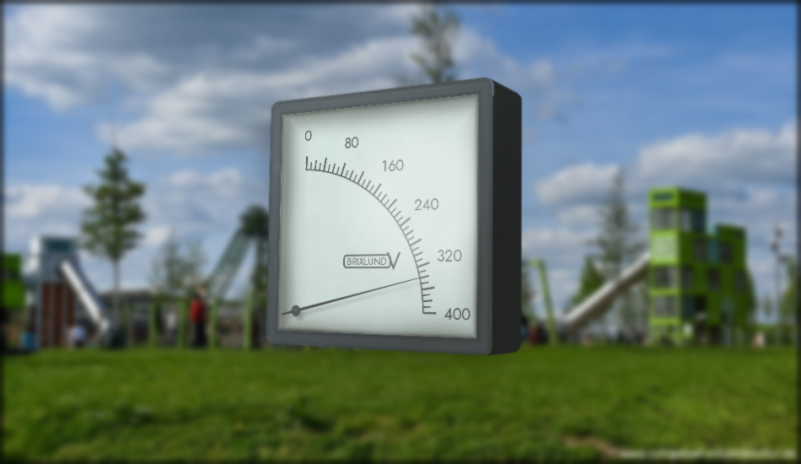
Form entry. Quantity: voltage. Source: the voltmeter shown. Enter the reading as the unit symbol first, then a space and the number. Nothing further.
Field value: V 340
